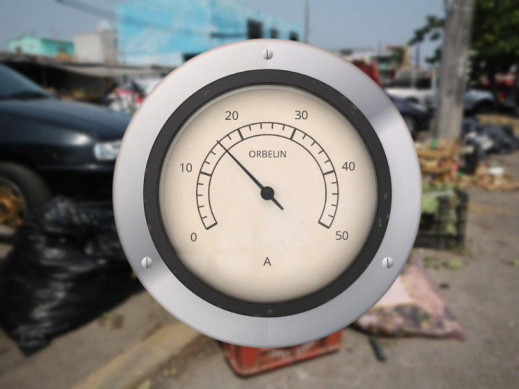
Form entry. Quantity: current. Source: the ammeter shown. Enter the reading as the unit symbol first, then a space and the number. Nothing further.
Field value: A 16
